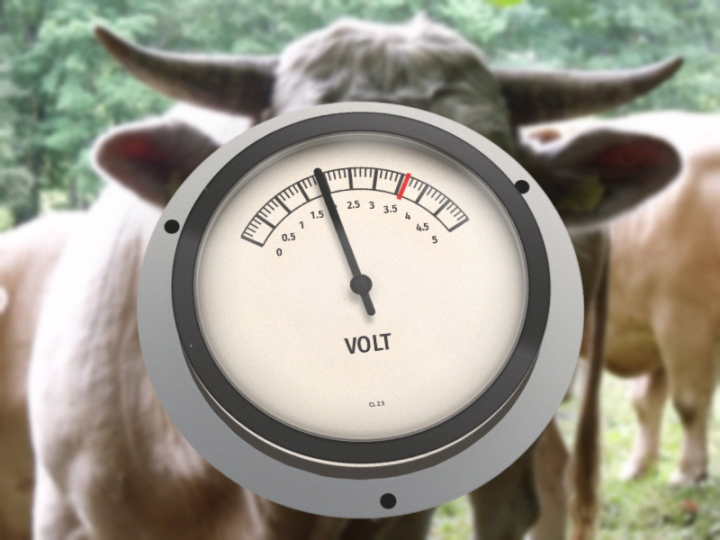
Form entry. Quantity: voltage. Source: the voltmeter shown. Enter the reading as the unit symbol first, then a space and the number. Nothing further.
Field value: V 1.9
